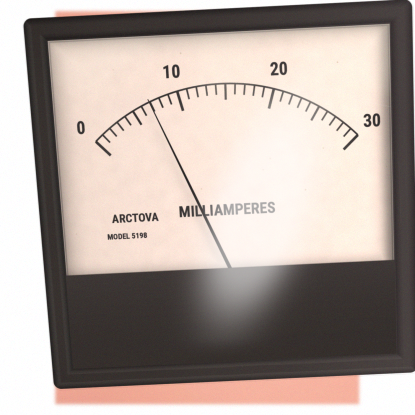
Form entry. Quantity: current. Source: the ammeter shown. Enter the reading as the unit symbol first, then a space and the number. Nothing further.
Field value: mA 7
